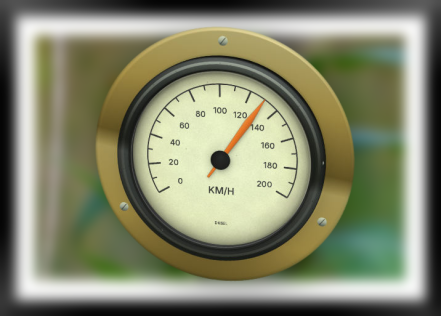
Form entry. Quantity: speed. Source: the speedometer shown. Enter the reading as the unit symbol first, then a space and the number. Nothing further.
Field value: km/h 130
